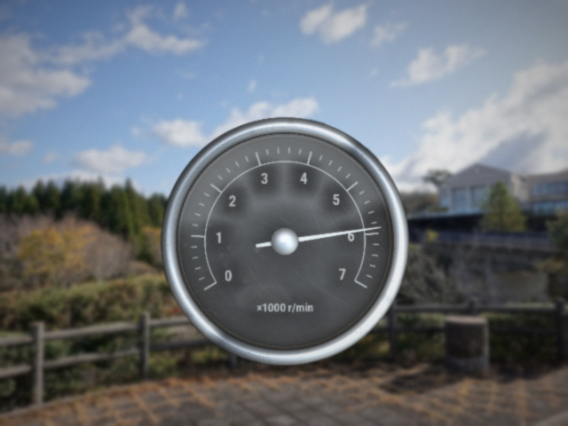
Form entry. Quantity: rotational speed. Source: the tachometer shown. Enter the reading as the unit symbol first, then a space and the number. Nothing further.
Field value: rpm 5900
